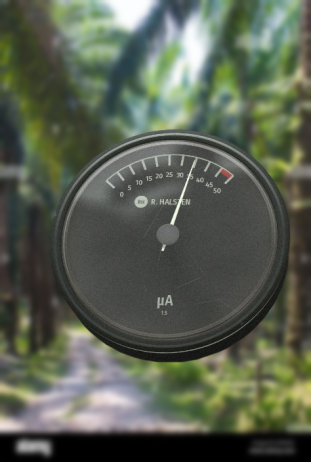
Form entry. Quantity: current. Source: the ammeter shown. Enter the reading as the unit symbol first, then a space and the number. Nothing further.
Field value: µA 35
